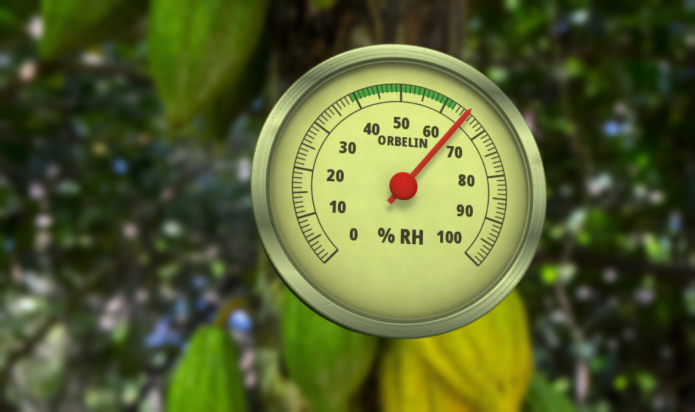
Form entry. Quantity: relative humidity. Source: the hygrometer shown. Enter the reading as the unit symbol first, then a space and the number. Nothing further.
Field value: % 65
